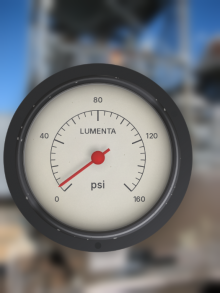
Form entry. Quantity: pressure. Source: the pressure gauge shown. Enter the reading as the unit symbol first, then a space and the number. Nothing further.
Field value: psi 5
